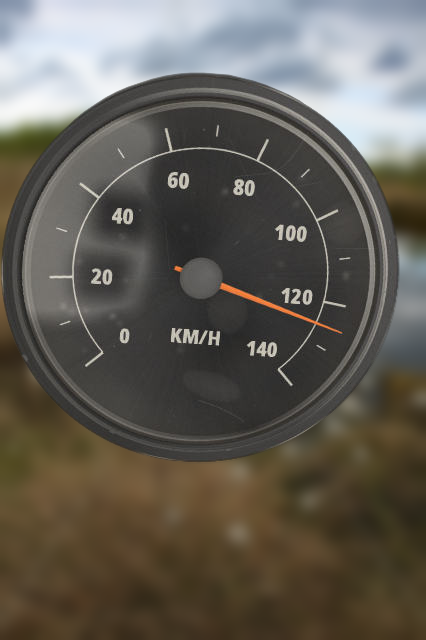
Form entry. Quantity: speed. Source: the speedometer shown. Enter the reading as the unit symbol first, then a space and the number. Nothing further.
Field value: km/h 125
